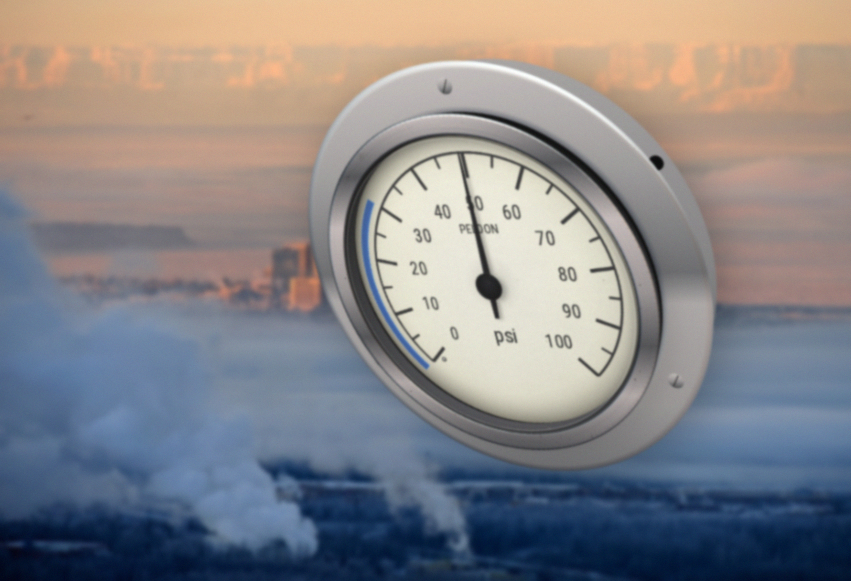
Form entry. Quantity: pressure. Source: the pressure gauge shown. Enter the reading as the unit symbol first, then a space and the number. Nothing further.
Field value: psi 50
